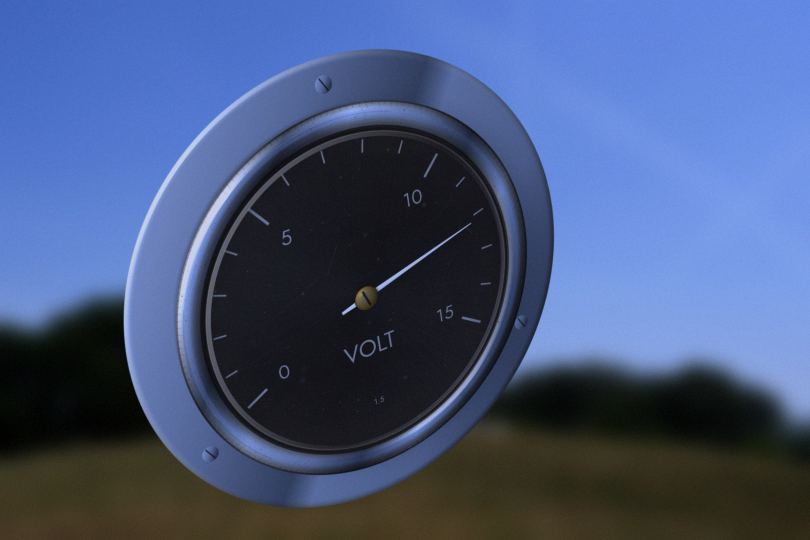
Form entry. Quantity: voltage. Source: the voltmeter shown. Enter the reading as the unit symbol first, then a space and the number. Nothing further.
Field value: V 12
